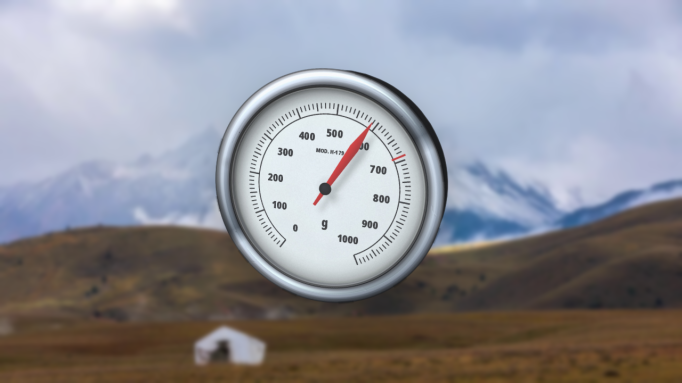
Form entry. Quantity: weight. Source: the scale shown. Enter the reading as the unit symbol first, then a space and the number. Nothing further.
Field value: g 590
